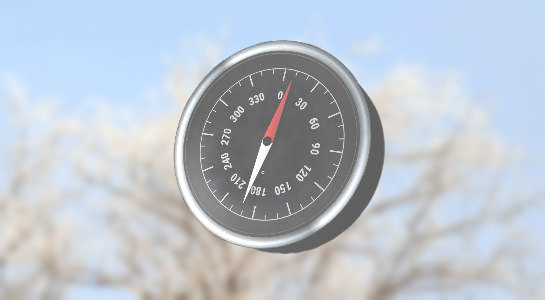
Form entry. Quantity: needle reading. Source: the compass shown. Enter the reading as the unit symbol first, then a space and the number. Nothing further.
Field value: ° 10
